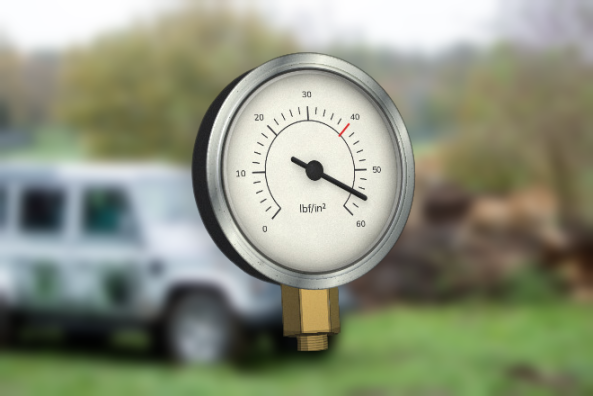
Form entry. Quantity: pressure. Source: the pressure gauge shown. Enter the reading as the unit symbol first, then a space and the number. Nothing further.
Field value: psi 56
